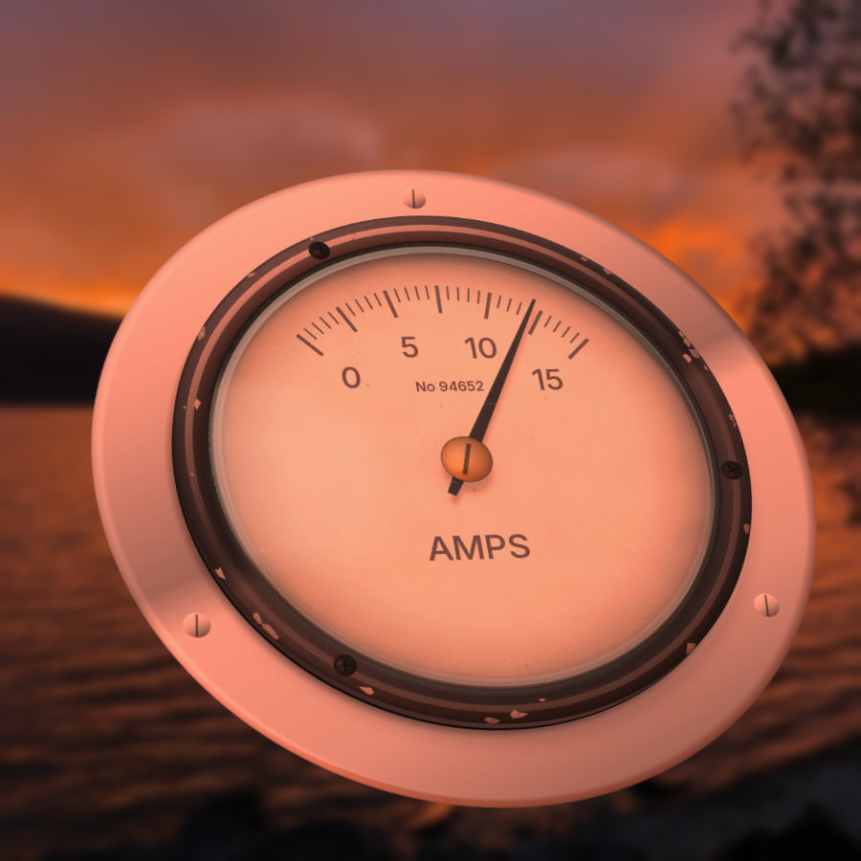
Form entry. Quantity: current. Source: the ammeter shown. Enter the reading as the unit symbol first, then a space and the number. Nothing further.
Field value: A 12
